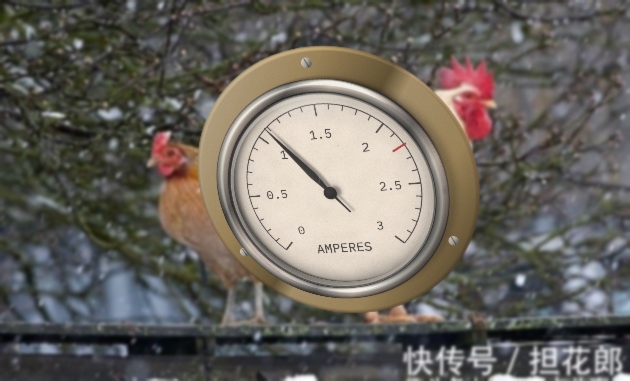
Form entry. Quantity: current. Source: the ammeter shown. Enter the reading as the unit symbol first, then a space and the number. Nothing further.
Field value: A 1.1
